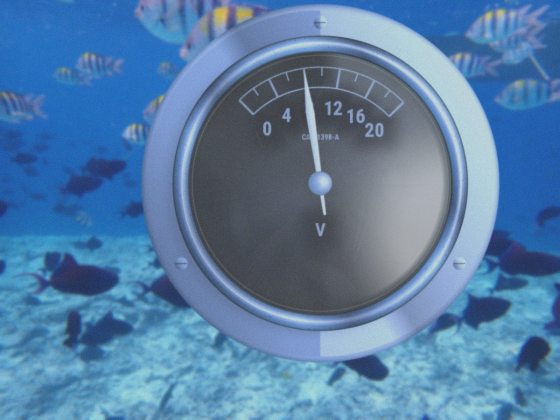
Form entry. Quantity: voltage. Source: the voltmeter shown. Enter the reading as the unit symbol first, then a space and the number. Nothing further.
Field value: V 8
